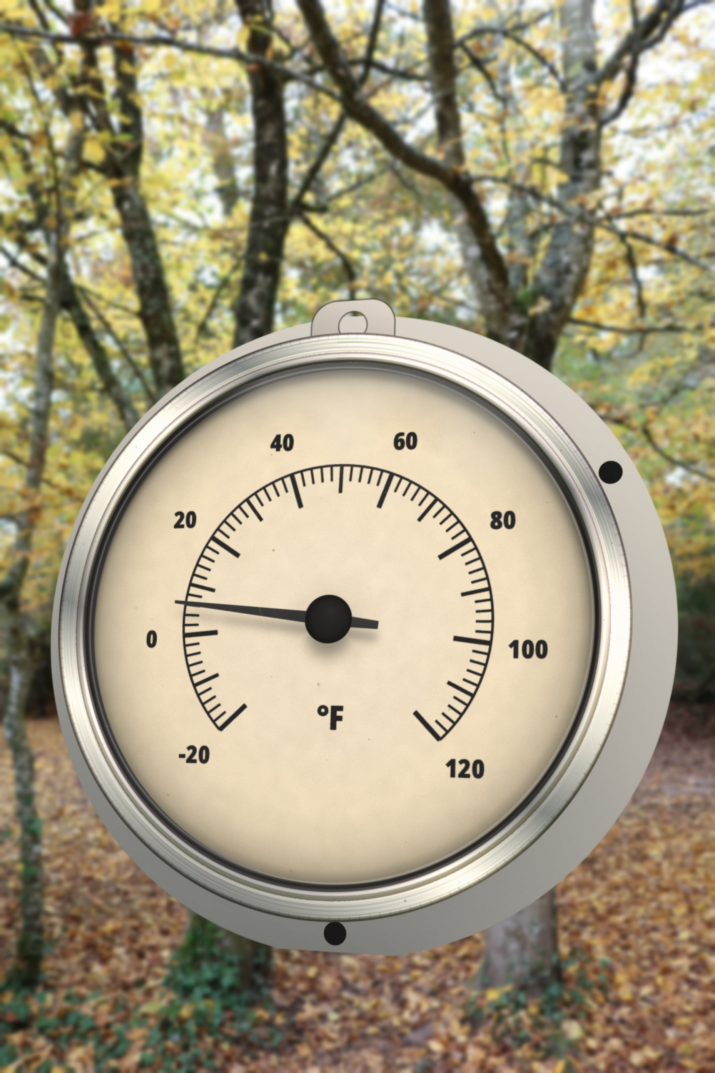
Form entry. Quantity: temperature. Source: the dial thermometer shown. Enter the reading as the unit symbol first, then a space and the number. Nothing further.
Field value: °F 6
